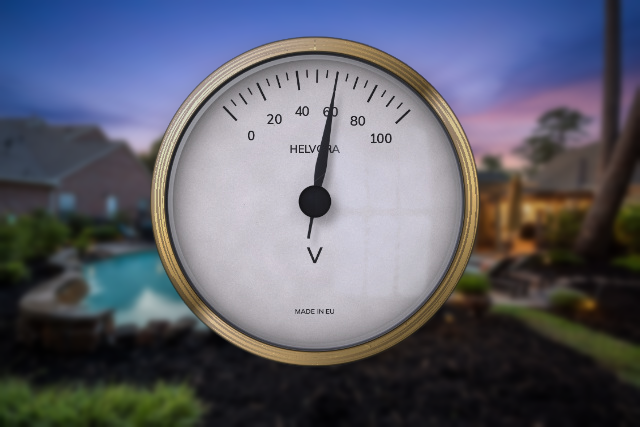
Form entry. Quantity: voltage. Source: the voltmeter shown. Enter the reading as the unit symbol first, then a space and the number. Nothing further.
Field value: V 60
